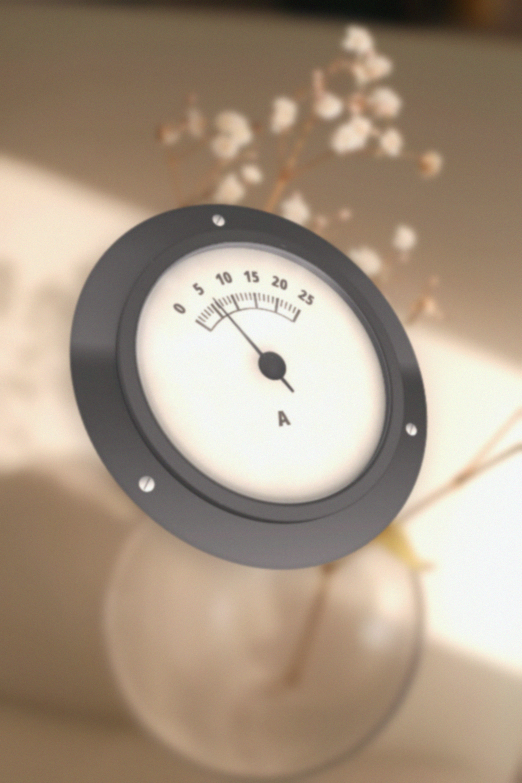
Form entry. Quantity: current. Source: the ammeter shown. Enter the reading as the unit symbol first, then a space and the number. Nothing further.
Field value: A 5
